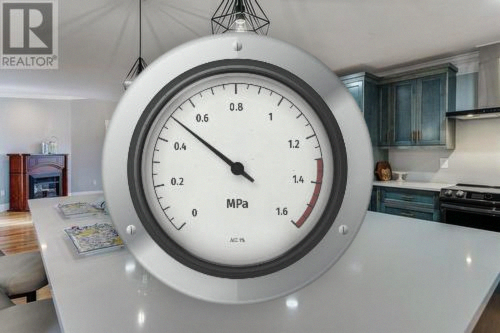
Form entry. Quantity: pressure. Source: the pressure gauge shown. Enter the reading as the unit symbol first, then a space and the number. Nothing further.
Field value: MPa 0.5
